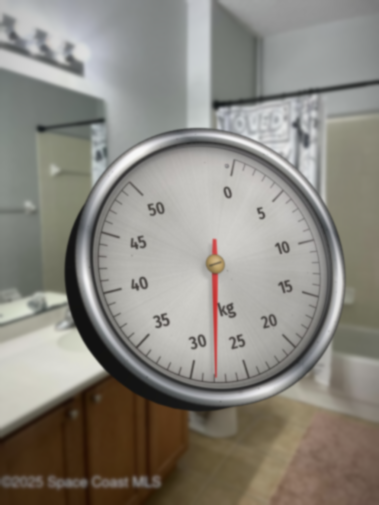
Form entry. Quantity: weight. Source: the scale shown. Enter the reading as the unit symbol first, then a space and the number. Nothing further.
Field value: kg 28
